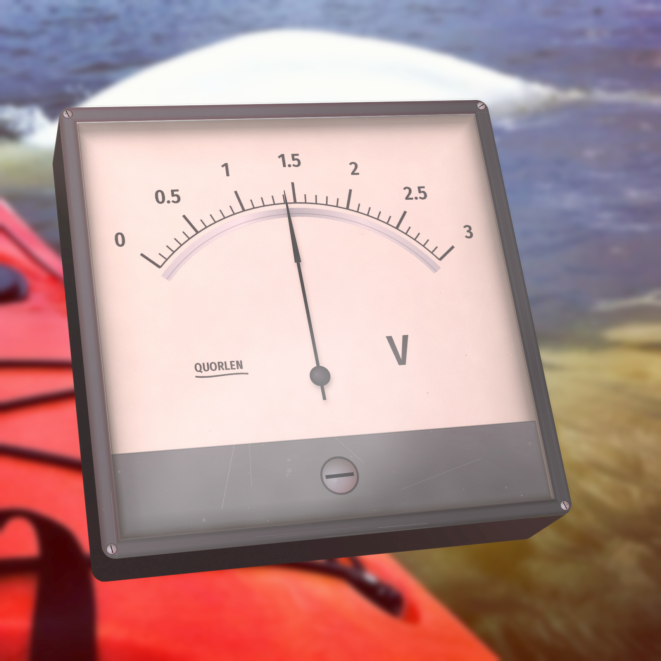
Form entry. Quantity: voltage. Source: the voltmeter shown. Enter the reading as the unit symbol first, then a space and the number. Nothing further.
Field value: V 1.4
